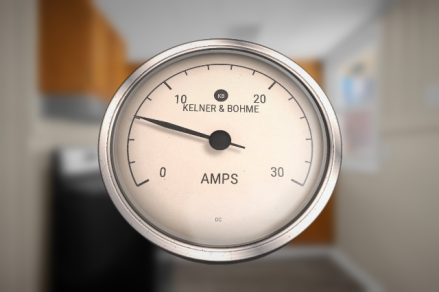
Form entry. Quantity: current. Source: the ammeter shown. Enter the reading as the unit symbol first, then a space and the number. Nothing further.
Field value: A 6
